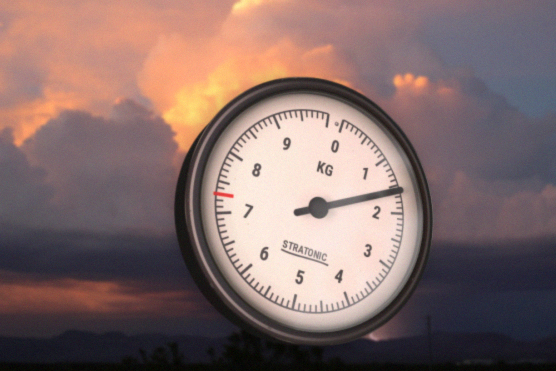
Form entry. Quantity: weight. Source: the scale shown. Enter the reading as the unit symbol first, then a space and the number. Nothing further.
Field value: kg 1.6
